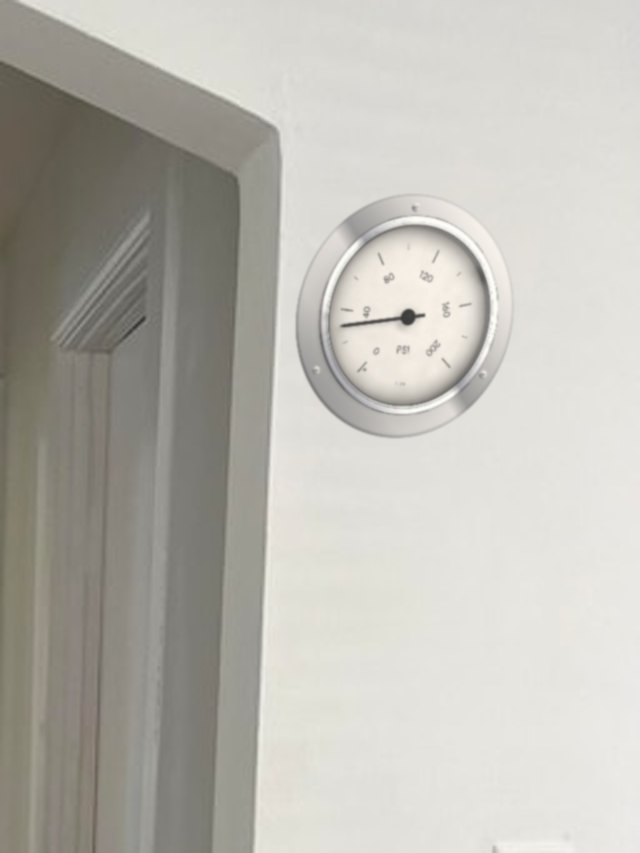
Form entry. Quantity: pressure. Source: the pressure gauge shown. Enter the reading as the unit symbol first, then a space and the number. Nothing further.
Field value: psi 30
